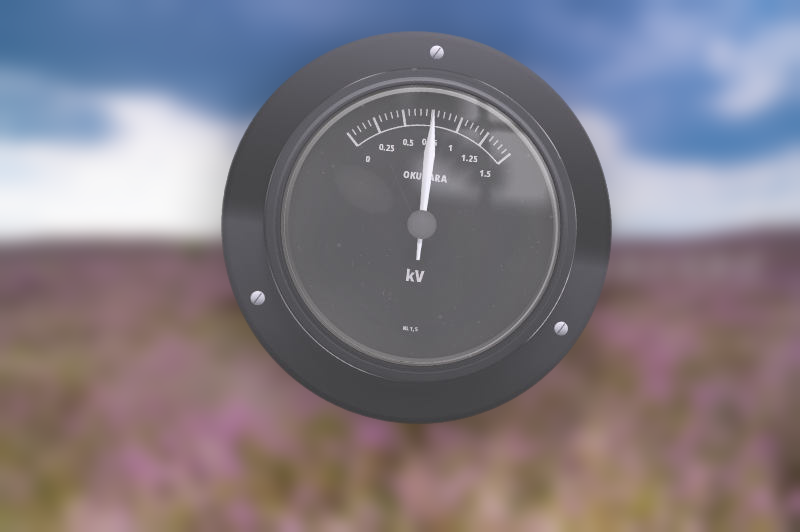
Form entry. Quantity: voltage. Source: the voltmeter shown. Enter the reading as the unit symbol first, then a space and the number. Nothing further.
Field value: kV 0.75
